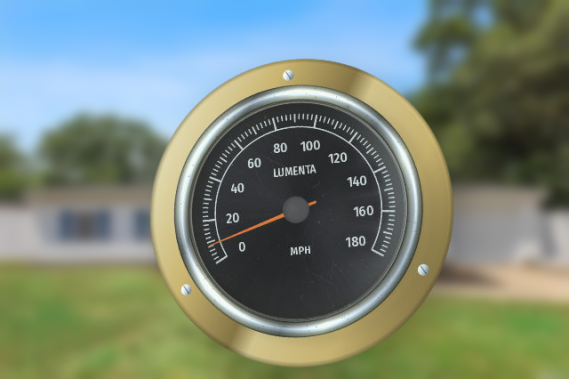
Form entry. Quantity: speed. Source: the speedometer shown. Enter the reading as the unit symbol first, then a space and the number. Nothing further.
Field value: mph 8
